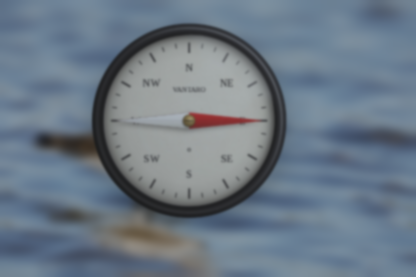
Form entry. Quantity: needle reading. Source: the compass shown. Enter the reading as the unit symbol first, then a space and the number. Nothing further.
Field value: ° 90
